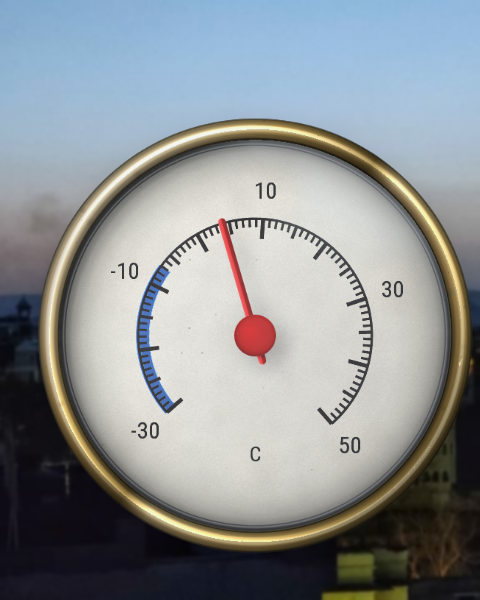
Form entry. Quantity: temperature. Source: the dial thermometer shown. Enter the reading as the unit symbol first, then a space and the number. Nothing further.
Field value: °C 4
